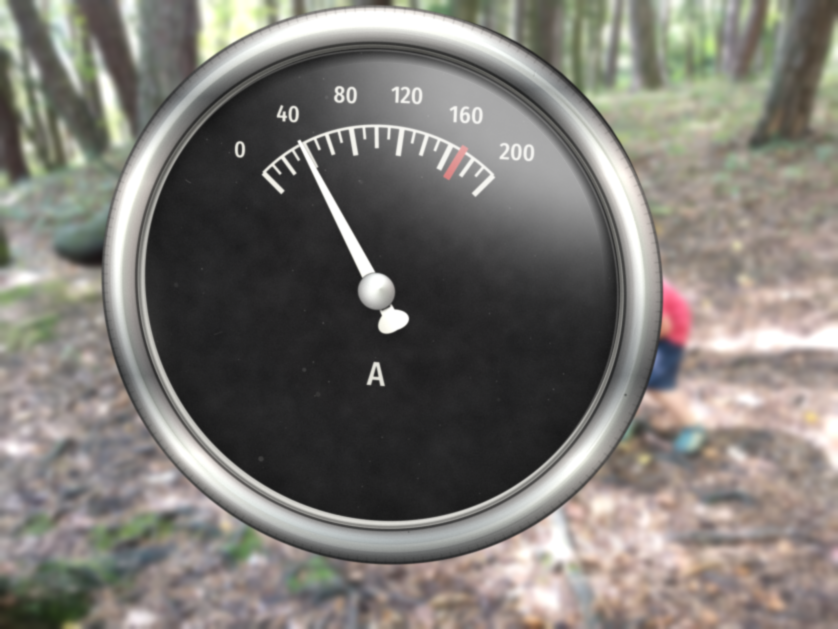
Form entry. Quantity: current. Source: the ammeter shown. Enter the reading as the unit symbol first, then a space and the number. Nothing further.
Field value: A 40
